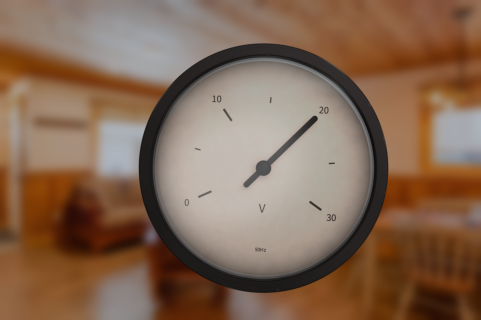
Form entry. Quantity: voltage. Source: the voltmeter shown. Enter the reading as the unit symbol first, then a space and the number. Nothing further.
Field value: V 20
